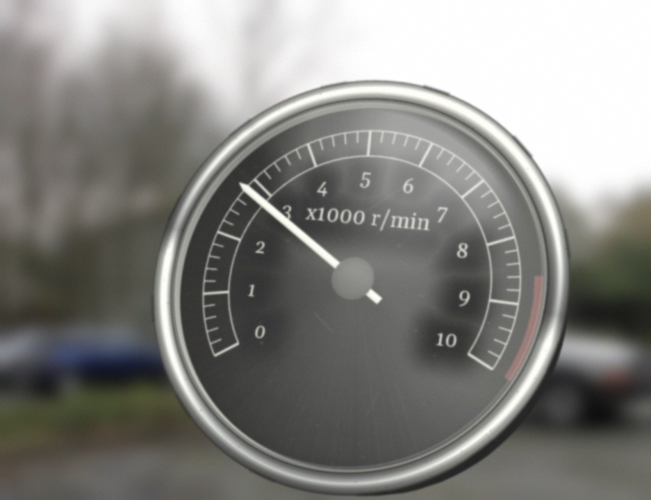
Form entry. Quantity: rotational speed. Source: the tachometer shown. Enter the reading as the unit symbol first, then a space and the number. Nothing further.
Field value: rpm 2800
